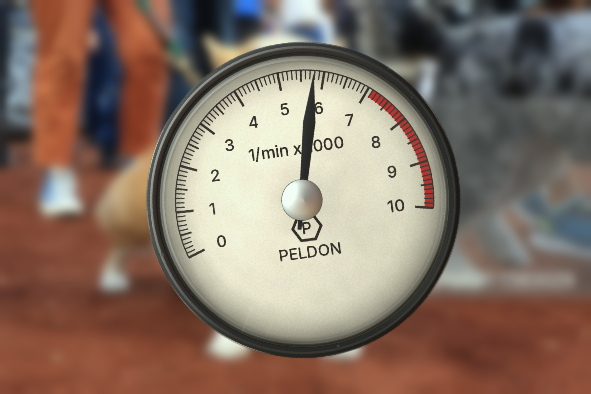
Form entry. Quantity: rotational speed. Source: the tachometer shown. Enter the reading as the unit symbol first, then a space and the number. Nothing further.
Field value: rpm 5800
